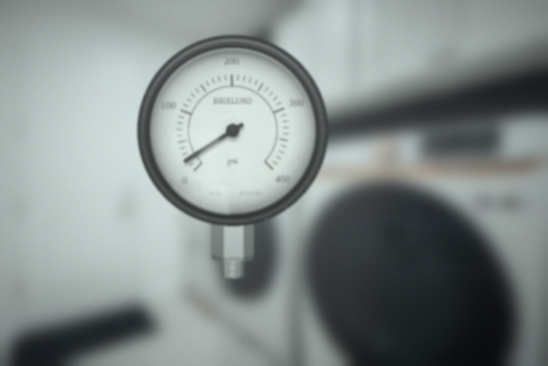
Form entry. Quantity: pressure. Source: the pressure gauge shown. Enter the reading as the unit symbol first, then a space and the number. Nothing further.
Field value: psi 20
